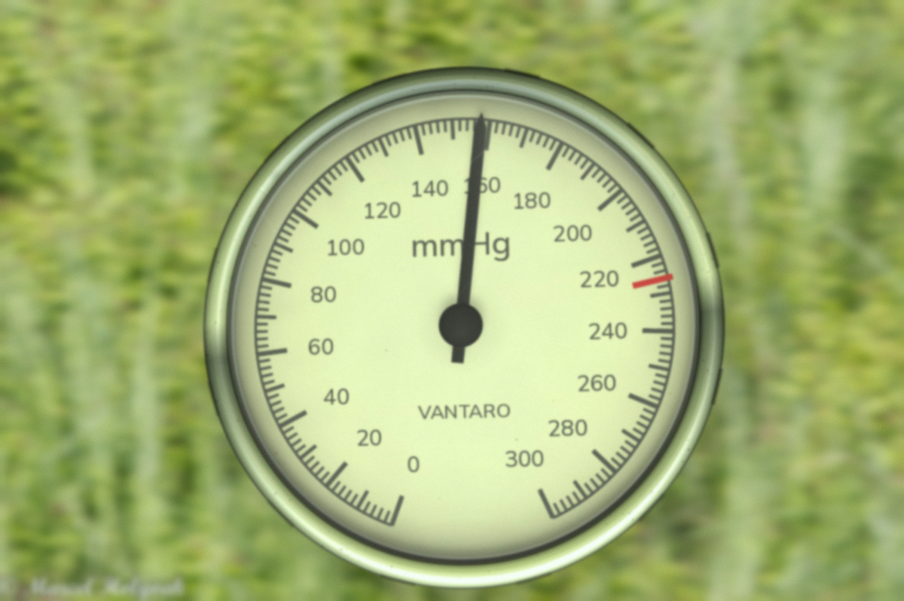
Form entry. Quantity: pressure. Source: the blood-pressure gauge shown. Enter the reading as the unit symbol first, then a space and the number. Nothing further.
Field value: mmHg 158
